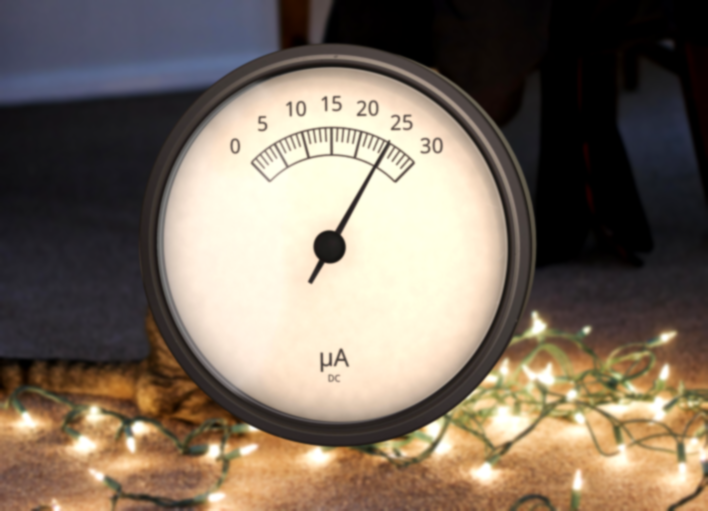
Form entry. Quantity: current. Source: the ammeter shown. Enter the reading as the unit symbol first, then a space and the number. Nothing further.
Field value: µA 25
